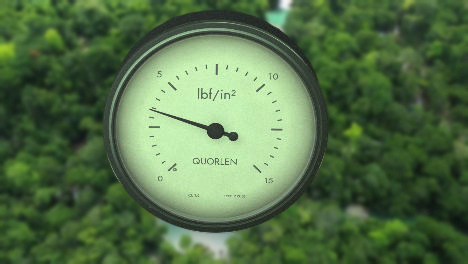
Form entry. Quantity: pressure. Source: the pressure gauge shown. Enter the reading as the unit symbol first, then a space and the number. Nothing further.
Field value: psi 3.5
